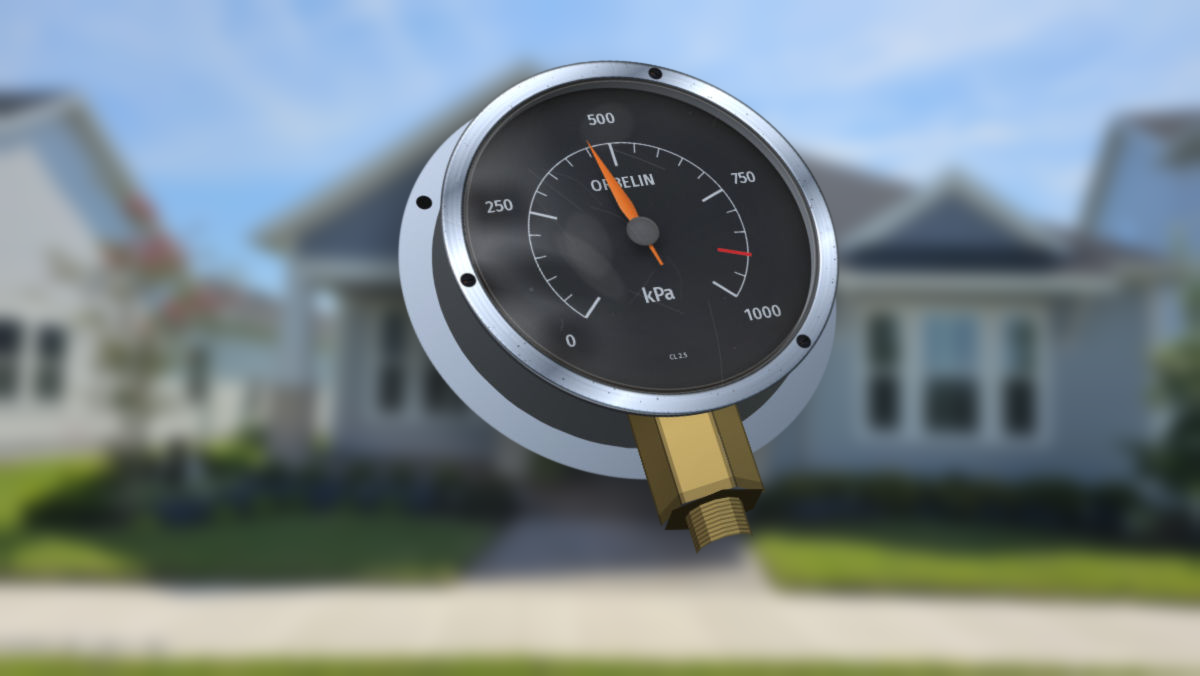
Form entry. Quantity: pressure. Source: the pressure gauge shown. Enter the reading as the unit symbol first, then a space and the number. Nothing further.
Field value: kPa 450
